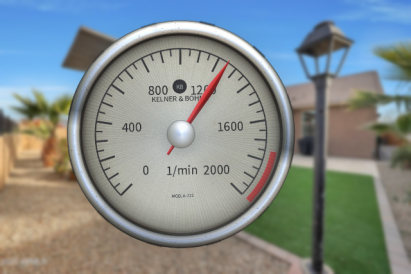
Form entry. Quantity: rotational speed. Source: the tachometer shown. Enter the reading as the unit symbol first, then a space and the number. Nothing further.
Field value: rpm 1250
